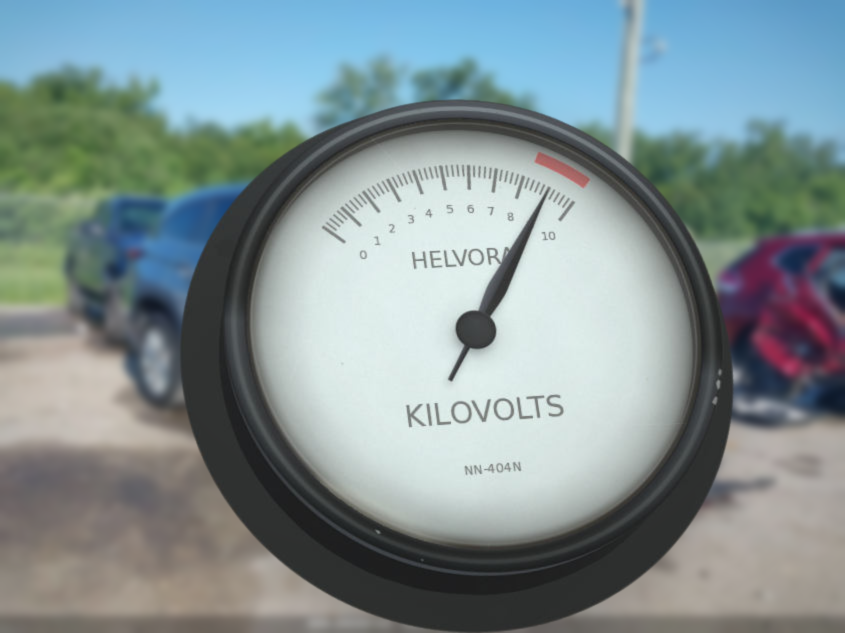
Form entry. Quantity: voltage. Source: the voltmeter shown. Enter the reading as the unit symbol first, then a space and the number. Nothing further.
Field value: kV 9
